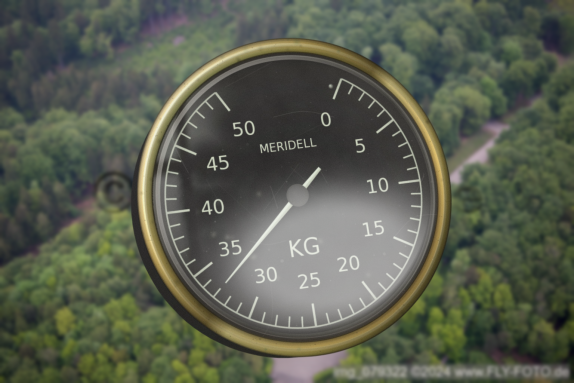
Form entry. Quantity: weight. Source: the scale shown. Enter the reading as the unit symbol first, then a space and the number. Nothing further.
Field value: kg 33
